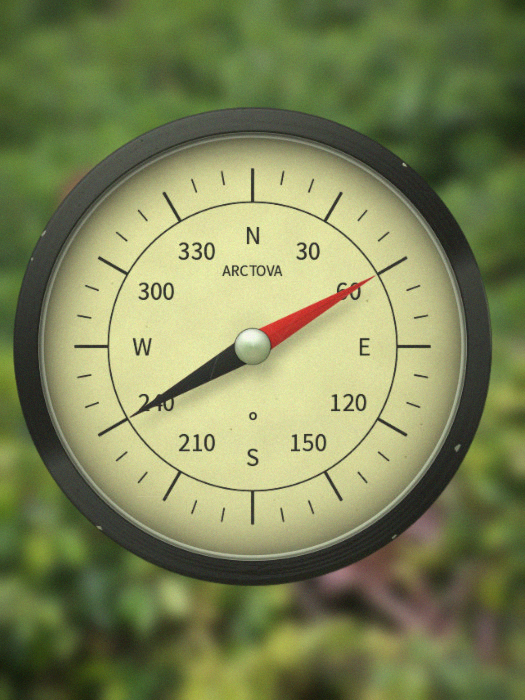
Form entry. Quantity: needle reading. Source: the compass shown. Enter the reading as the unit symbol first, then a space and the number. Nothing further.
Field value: ° 60
